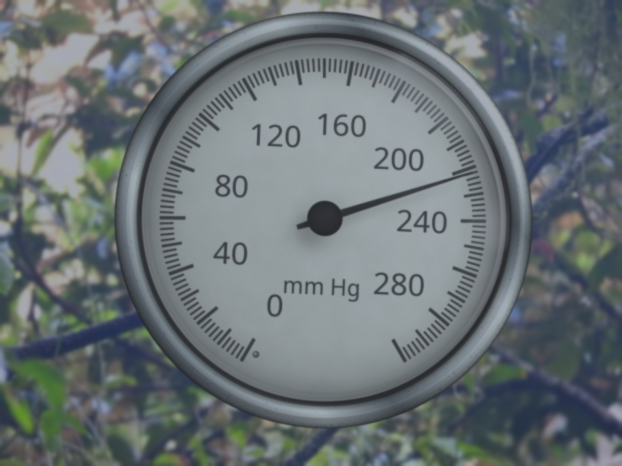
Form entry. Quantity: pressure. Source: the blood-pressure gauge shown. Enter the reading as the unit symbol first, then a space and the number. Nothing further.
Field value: mmHg 222
